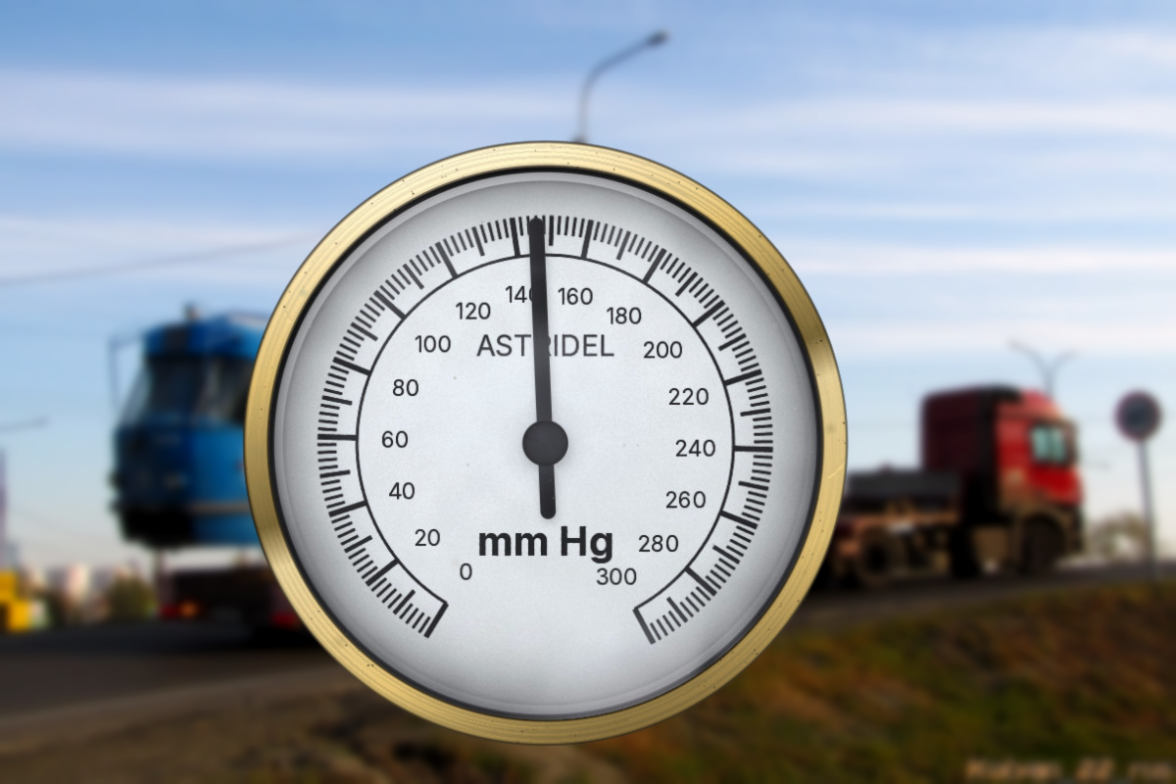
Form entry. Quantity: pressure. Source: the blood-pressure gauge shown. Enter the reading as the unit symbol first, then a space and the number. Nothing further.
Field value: mmHg 146
